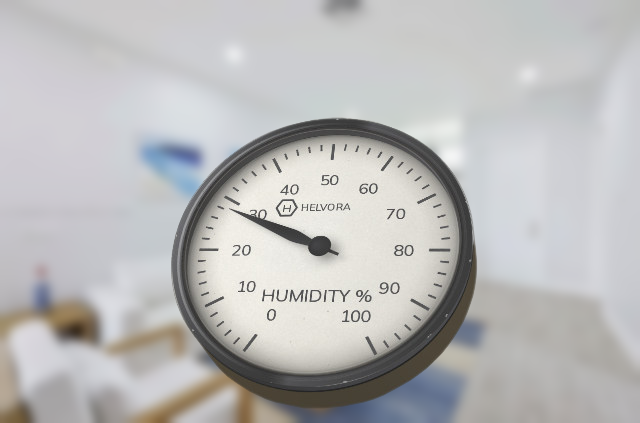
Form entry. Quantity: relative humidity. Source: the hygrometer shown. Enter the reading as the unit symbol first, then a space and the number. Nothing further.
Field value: % 28
